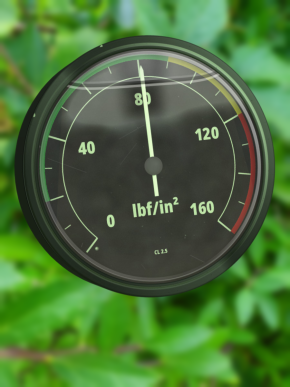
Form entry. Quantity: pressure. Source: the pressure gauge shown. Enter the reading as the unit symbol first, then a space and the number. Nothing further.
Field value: psi 80
